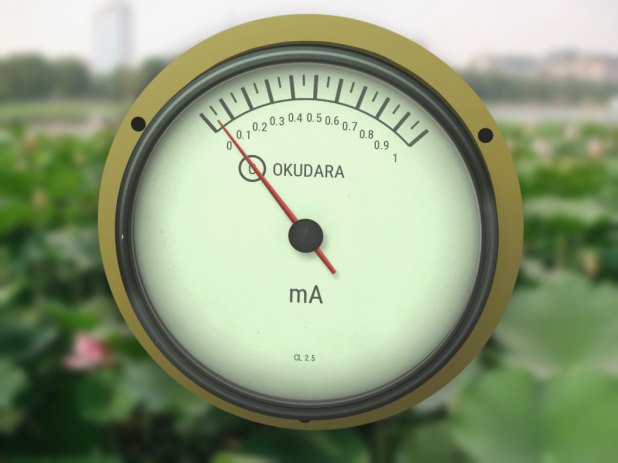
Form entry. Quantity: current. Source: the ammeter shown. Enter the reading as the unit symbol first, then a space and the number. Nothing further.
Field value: mA 0.05
